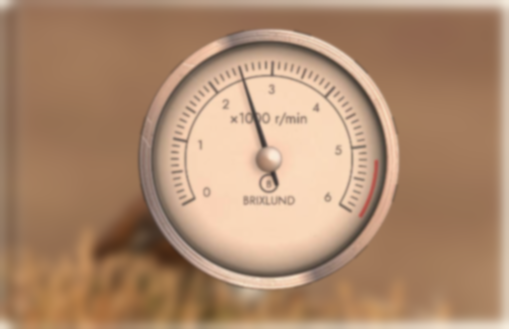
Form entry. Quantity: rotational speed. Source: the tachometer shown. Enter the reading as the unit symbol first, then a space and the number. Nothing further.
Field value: rpm 2500
